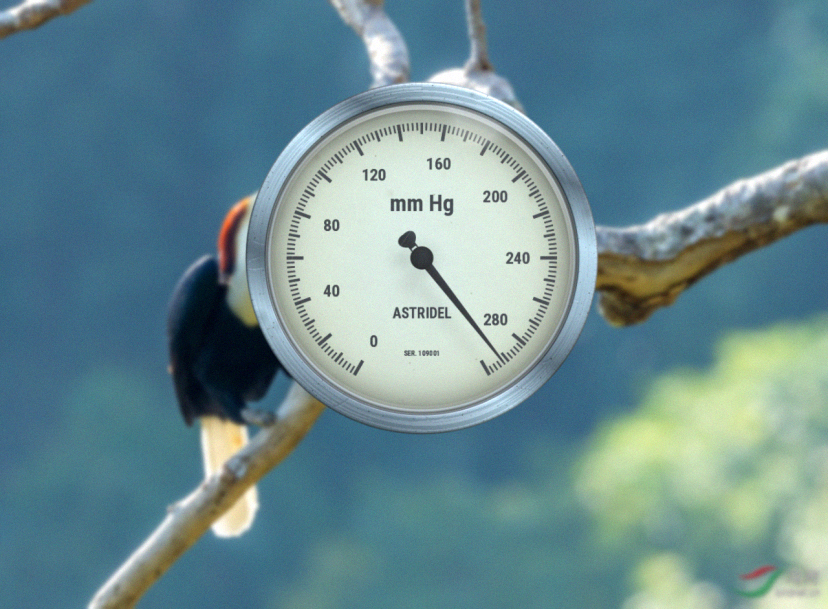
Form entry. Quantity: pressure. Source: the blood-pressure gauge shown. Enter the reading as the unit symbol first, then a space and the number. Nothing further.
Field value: mmHg 292
